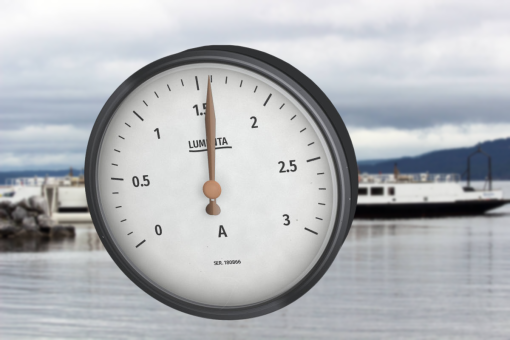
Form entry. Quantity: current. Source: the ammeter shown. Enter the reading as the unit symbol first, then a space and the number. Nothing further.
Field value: A 1.6
